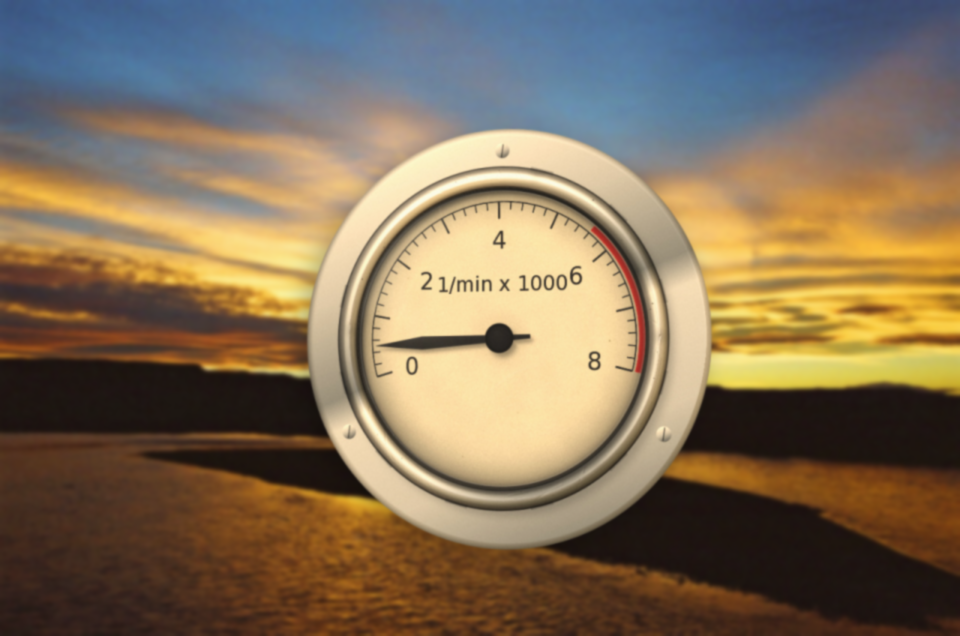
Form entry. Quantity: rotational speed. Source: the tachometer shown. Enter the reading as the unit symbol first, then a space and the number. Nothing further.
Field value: rpm 500
